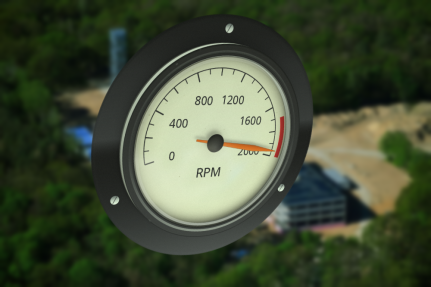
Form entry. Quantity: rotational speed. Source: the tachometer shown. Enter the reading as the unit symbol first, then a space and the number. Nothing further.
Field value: rpm 1950
